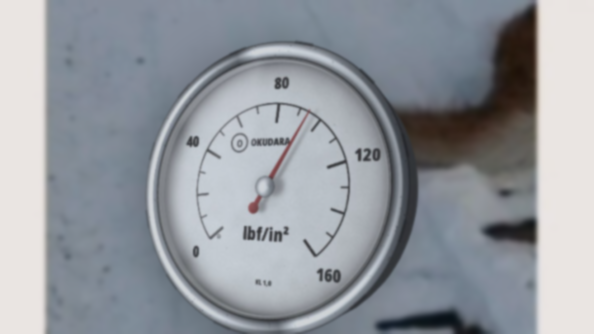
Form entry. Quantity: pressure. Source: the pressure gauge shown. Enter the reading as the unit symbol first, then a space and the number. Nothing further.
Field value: psi 95
